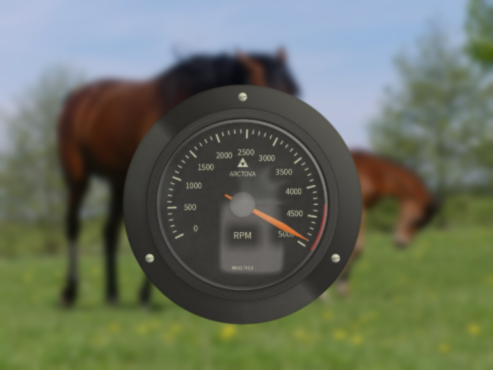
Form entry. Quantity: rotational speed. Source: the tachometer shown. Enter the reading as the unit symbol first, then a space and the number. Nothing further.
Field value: rpm 4900
